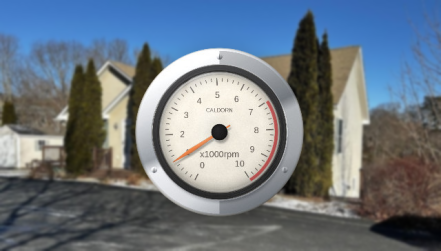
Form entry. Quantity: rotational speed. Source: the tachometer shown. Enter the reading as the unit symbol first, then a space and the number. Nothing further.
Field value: rpm 1000
